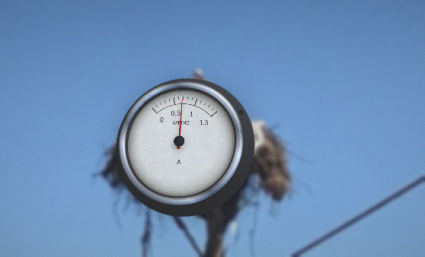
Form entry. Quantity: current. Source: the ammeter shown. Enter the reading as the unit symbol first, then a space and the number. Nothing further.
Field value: A 0.7
